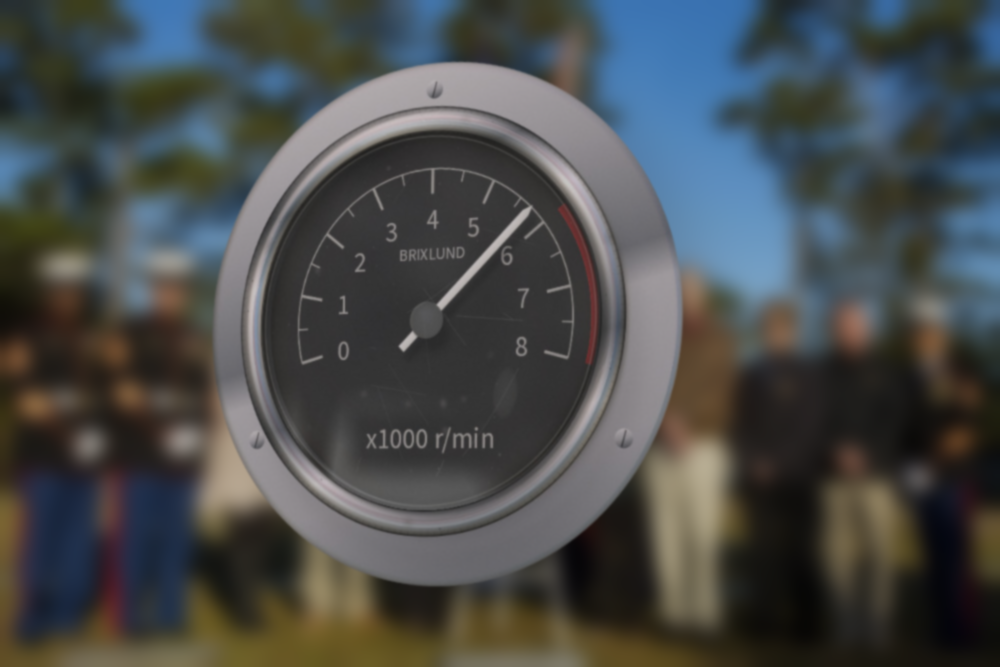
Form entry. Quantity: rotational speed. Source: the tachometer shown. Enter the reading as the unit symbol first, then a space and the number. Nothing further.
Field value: rpm 5750
